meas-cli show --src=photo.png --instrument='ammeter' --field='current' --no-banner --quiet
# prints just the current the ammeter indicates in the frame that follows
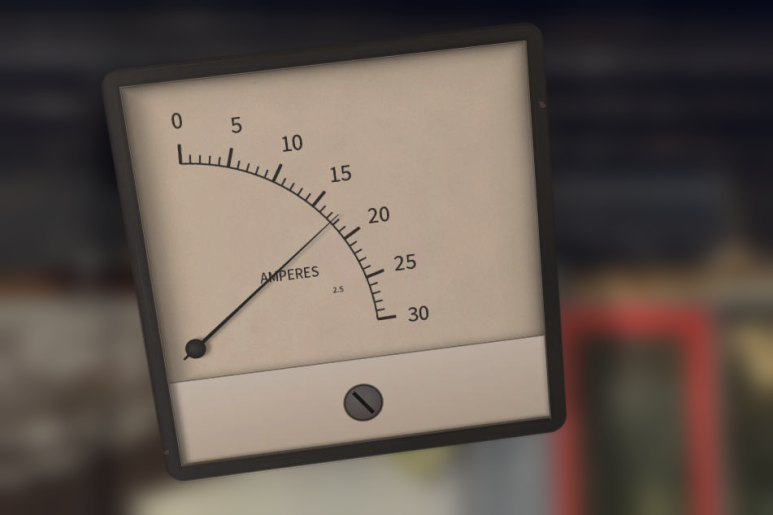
17.5 A
